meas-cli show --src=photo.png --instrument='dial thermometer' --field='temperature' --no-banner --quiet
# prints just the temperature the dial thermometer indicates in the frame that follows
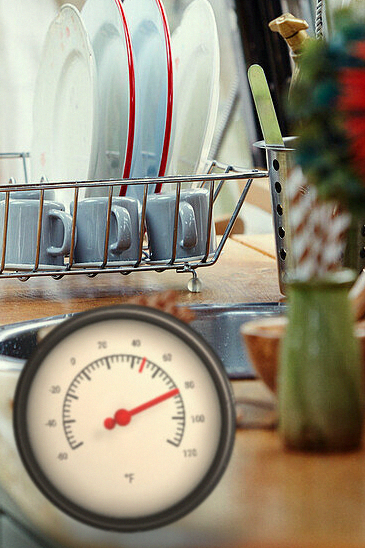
80 °F
